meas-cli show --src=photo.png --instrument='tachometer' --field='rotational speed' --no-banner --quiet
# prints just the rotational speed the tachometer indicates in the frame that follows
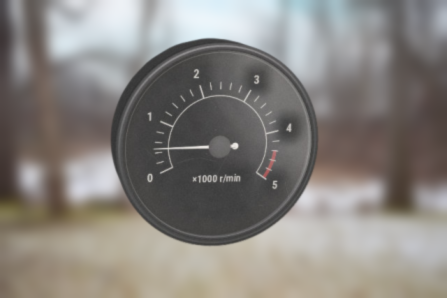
500 rpm
